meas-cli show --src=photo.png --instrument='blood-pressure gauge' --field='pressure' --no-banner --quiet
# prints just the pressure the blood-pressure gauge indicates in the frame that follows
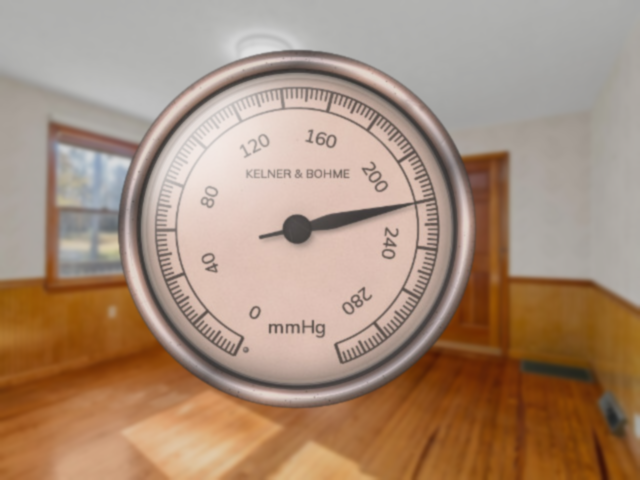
220 mmHg
